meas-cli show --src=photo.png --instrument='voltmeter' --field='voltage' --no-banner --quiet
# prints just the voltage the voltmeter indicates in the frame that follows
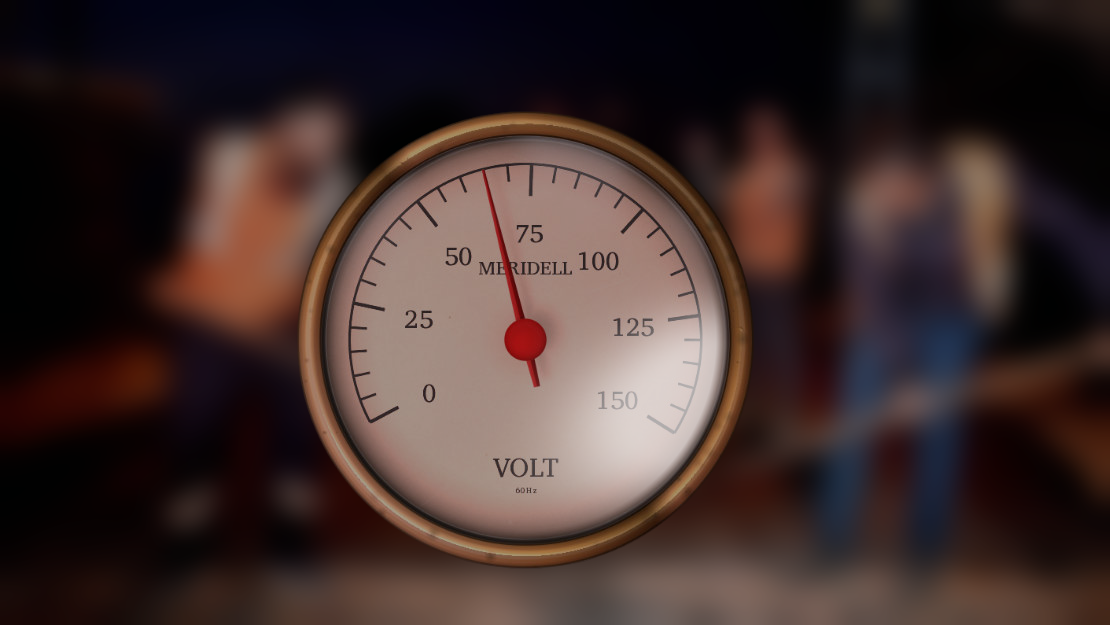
65 V
